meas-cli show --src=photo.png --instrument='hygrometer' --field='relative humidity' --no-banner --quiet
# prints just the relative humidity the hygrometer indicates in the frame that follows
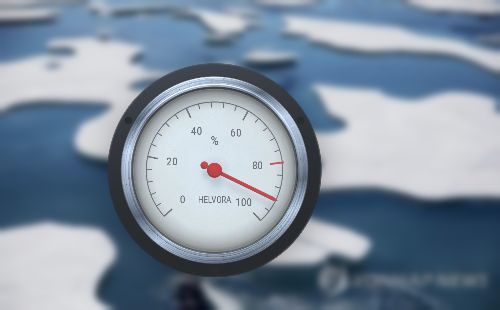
92 %
